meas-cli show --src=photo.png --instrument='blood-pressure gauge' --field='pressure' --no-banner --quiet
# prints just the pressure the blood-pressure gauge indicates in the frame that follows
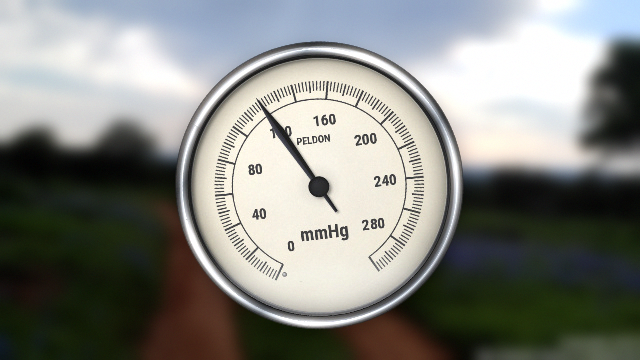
120 mmHg
